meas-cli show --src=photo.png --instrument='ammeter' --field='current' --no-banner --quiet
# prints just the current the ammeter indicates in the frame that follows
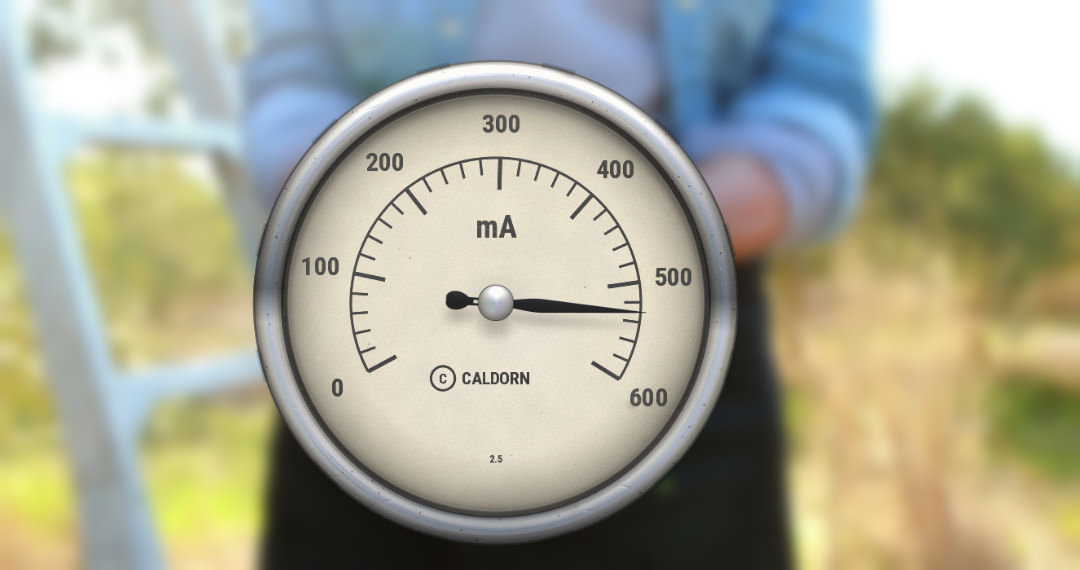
530 mA
